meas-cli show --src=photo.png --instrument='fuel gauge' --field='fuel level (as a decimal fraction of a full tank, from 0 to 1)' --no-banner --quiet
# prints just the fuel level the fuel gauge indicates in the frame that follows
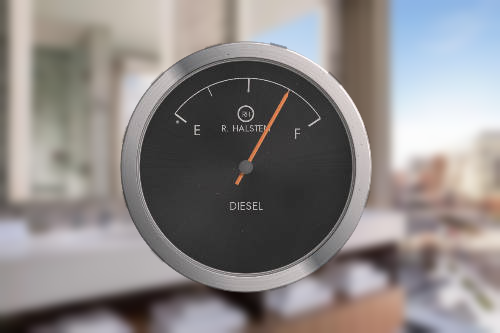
0.75
